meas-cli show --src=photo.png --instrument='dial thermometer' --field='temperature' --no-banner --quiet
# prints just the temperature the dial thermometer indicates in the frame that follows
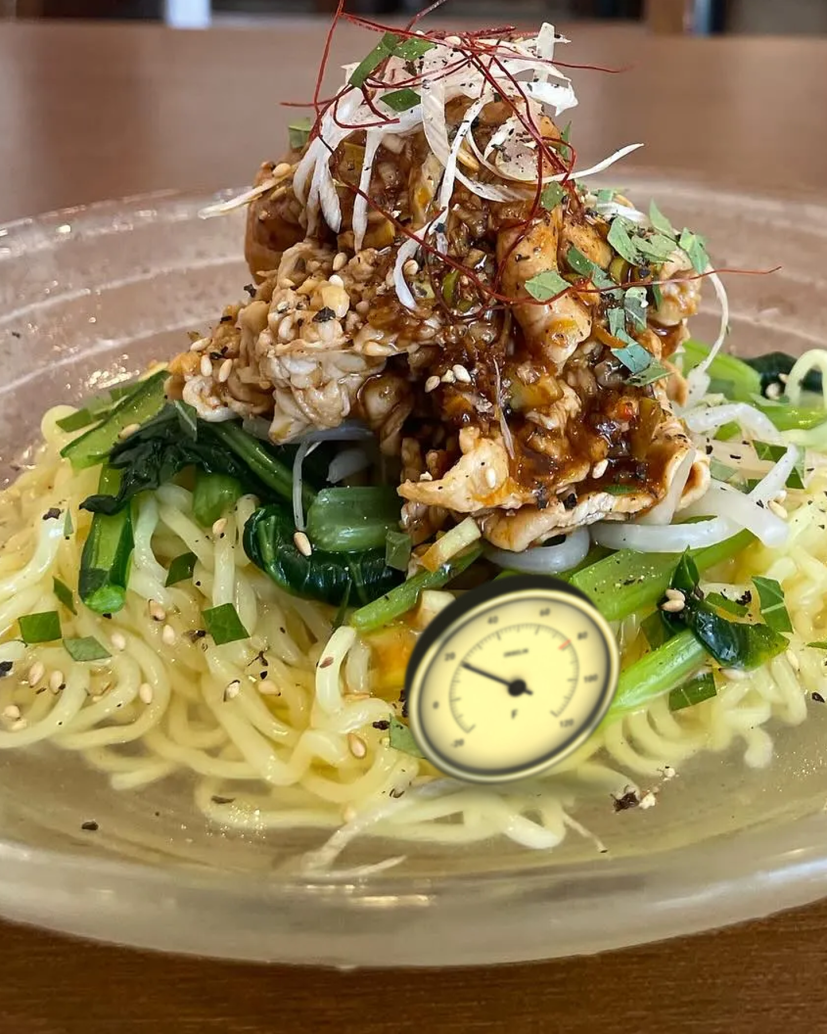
20 °F
